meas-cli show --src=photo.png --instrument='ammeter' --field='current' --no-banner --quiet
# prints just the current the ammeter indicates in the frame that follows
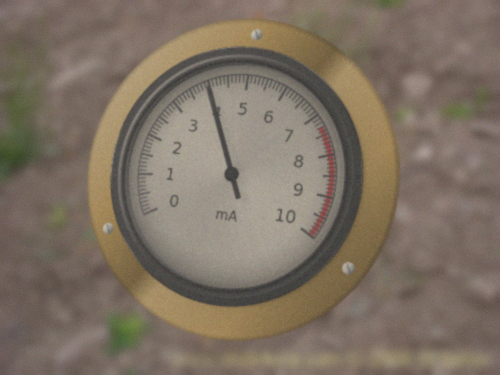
4 mA
